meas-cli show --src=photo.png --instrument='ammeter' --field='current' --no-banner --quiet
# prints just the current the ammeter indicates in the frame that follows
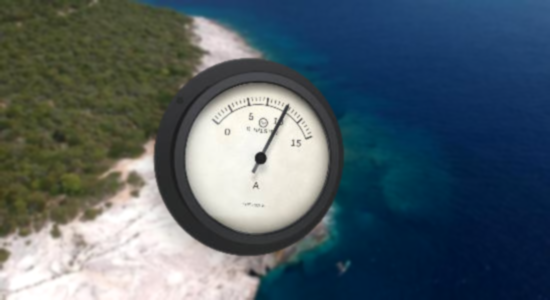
10 A
